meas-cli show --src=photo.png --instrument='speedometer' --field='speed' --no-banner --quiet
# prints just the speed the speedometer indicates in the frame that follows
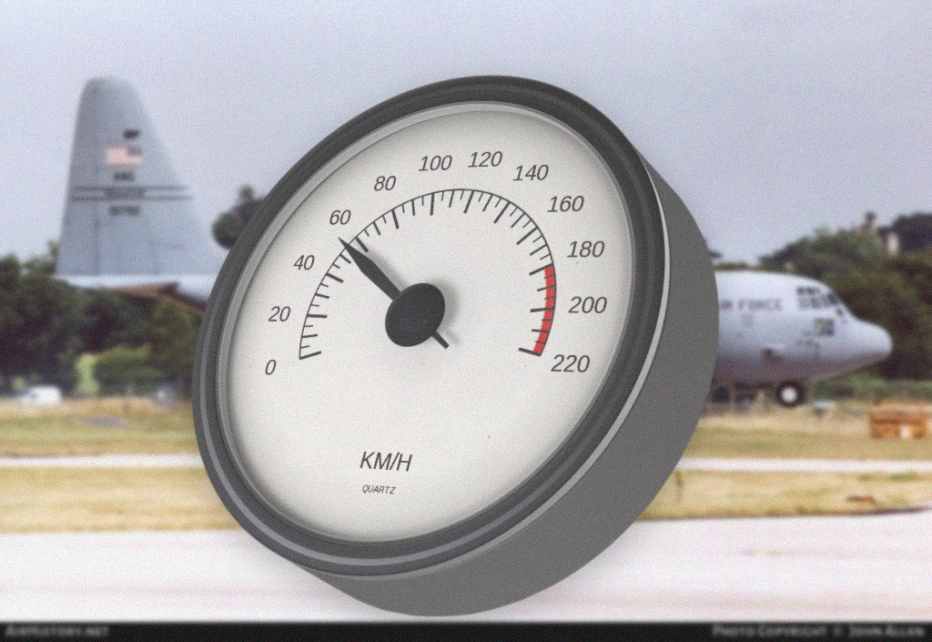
55 km/h
